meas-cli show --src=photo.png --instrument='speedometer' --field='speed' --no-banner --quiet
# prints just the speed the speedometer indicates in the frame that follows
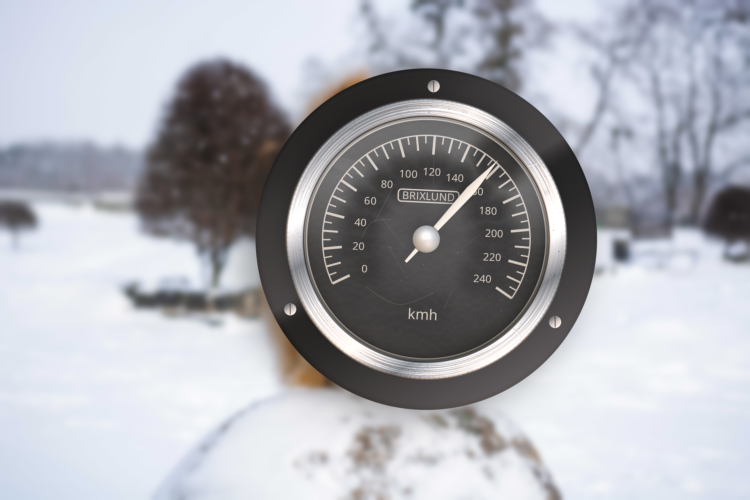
157.5 km/h
